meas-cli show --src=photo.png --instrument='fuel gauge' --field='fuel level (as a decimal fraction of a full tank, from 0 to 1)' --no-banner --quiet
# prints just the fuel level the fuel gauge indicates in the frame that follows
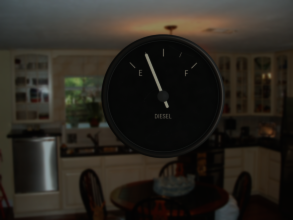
0.25
